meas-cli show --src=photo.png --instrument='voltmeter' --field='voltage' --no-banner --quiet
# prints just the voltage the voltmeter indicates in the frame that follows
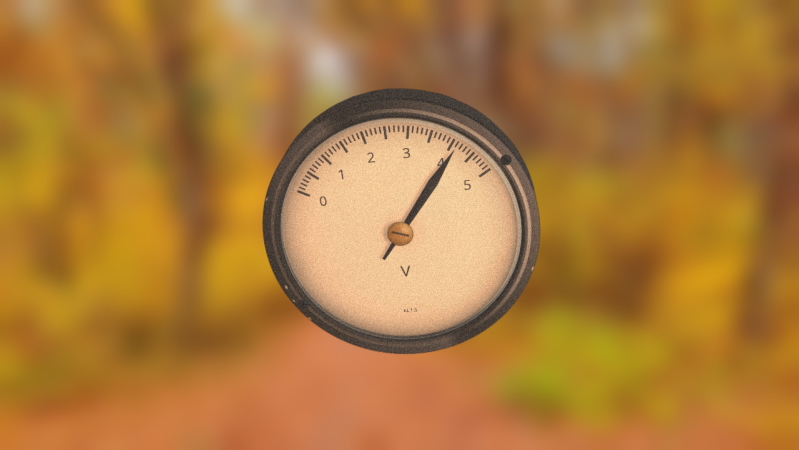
4.1 V
